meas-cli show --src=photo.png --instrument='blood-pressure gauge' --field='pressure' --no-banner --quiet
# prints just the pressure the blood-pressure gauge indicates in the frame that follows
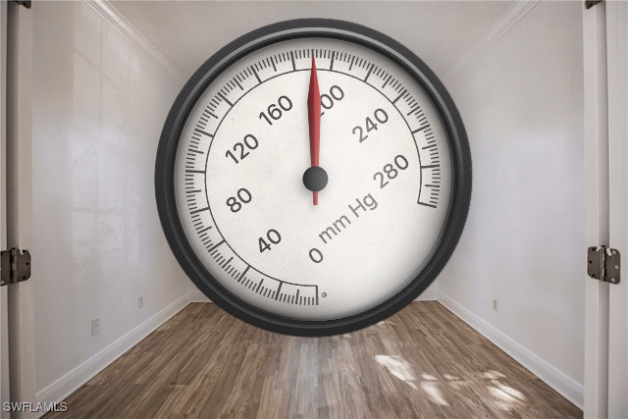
190 mmHg
